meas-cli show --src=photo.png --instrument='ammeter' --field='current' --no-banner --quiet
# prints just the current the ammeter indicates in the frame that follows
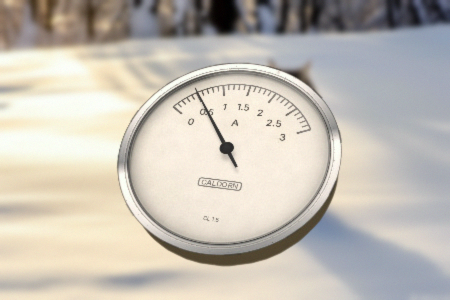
0.5 A
